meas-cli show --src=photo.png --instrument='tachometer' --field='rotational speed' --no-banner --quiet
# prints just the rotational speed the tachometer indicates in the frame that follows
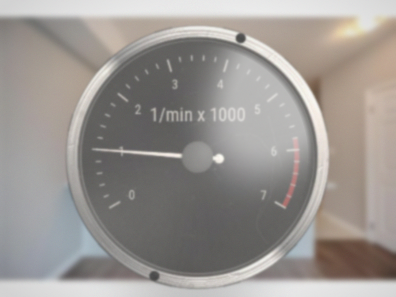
1000 rpm
